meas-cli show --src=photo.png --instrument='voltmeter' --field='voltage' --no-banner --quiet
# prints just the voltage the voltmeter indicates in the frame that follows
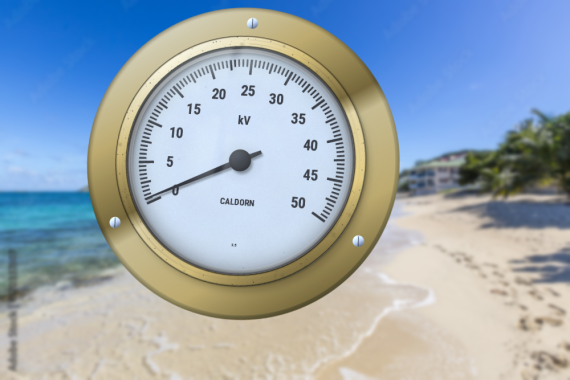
0.5 kV
